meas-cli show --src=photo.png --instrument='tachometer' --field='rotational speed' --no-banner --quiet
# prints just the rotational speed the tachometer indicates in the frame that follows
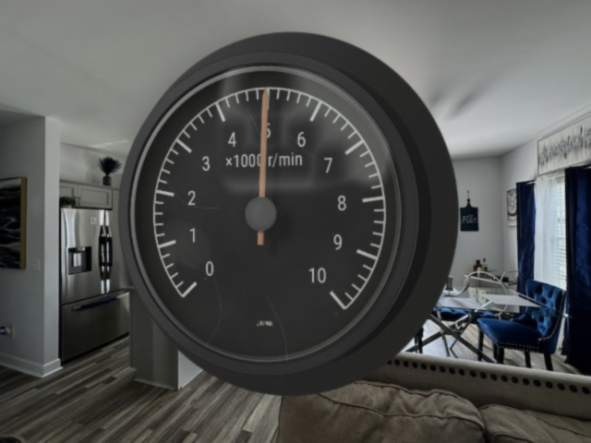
5000 rpm
